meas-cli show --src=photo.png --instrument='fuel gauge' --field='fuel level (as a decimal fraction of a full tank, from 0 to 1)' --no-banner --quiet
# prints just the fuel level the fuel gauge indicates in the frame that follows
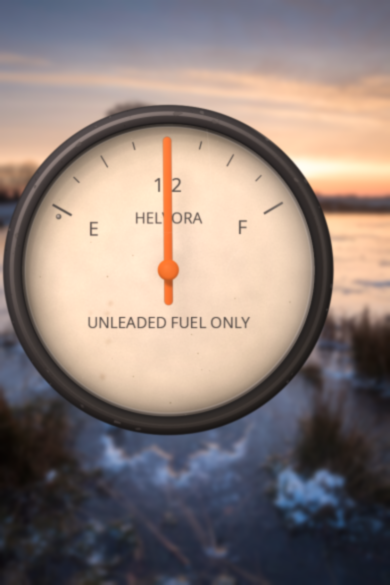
0.5
